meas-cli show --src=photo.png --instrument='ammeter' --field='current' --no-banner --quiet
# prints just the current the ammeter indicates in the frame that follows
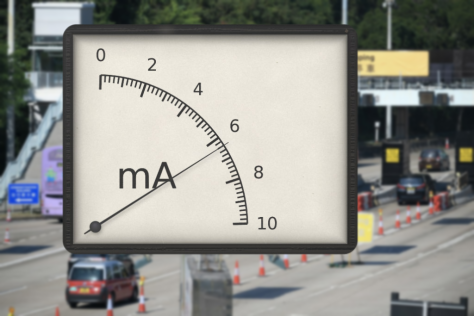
6.4 mA
